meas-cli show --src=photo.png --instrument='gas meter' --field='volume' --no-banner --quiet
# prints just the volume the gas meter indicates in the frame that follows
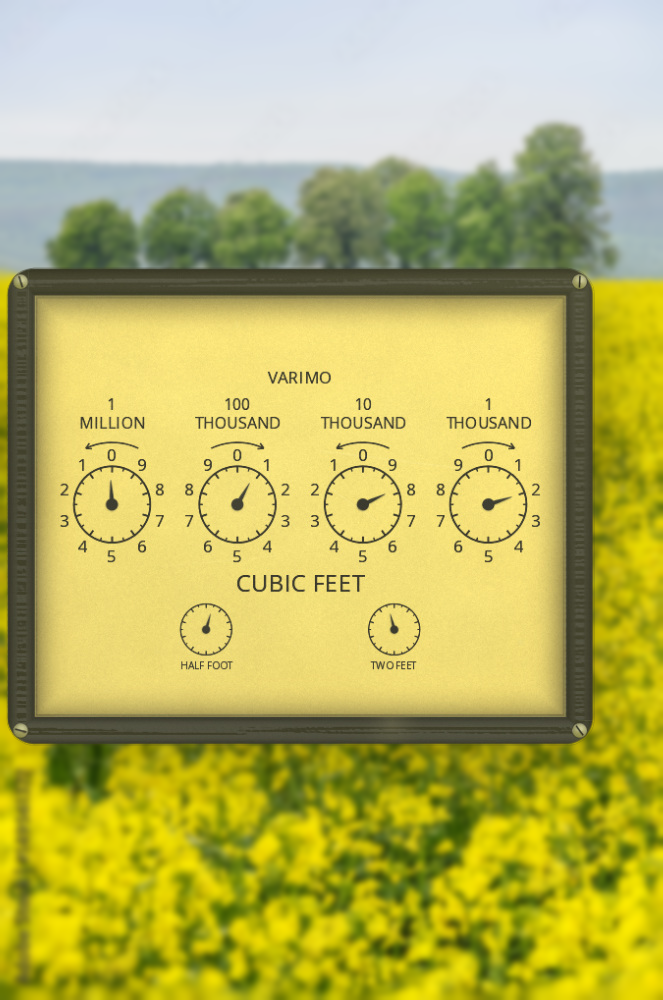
8200 ft³
